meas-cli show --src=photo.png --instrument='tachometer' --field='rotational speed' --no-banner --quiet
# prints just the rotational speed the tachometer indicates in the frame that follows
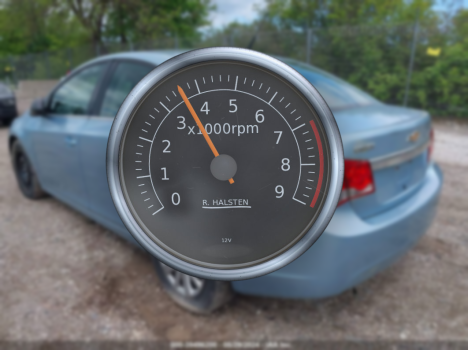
3600 rpm
